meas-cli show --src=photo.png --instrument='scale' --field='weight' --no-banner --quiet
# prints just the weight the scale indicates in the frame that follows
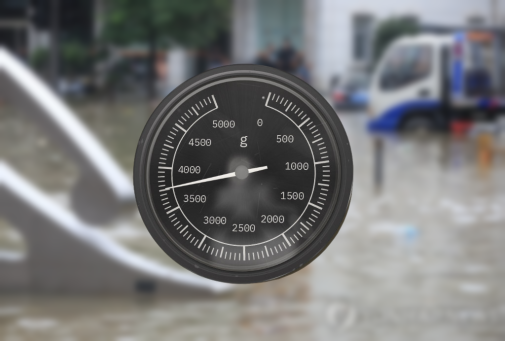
3750 g
